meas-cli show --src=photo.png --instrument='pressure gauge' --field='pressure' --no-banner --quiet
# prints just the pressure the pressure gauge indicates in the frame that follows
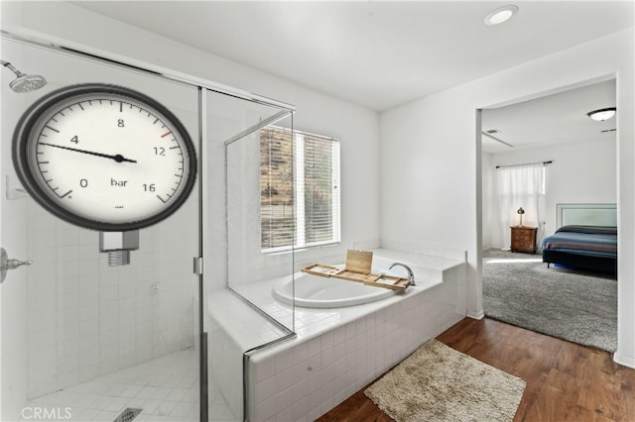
3 bar
